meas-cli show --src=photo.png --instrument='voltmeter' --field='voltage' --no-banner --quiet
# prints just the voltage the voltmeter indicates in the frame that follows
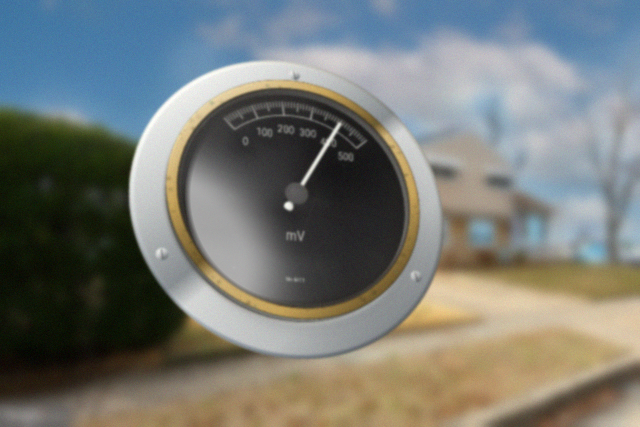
400 mV
